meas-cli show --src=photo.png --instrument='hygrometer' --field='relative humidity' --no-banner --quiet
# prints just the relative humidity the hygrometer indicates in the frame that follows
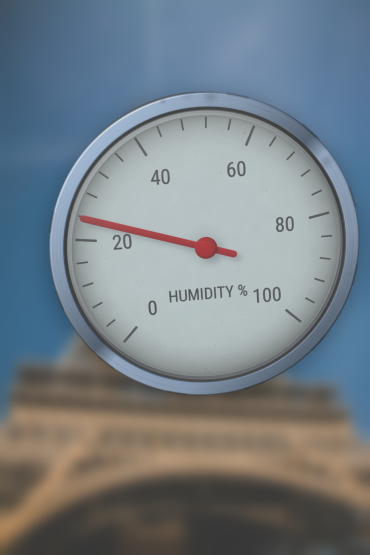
24 %
